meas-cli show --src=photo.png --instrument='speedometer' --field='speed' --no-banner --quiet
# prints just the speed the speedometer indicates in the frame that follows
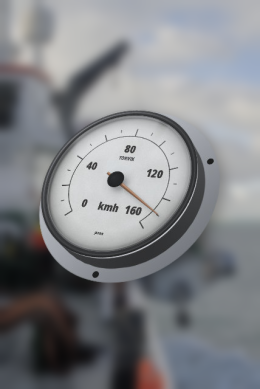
150 km/h
